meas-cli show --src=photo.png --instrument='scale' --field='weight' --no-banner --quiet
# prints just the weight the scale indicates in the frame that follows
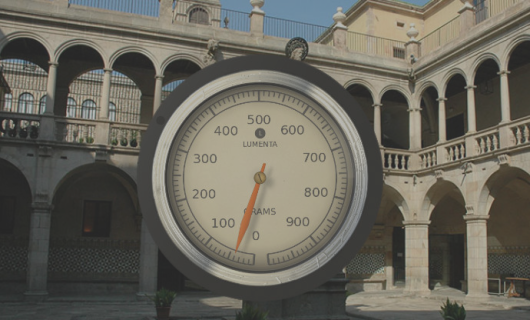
40 g
